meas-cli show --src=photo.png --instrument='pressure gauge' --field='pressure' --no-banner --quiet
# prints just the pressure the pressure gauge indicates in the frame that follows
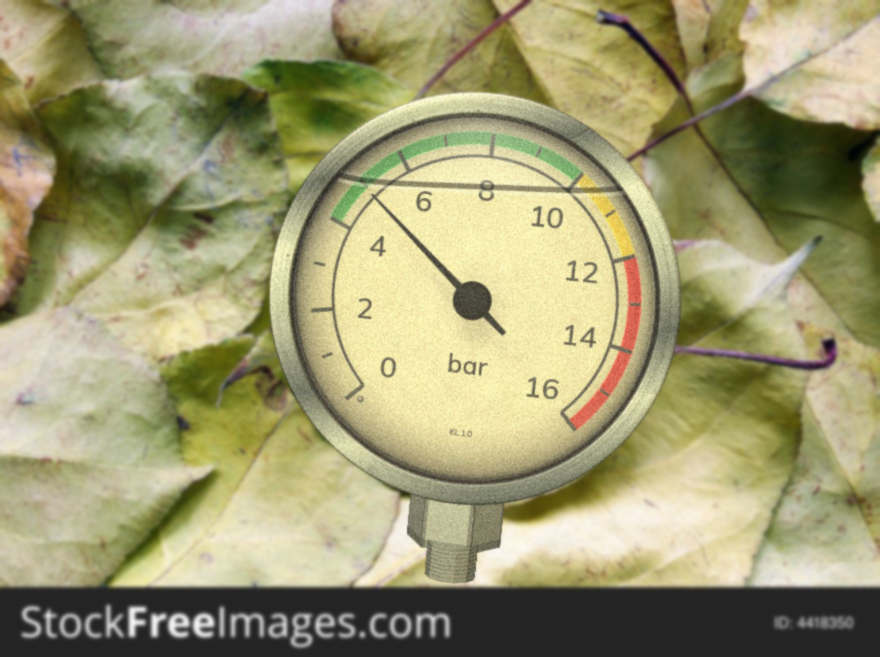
5 bar
